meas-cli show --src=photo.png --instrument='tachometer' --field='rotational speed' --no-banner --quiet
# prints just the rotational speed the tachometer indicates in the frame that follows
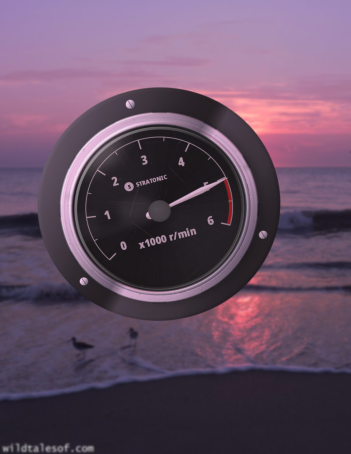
5000 rpm
